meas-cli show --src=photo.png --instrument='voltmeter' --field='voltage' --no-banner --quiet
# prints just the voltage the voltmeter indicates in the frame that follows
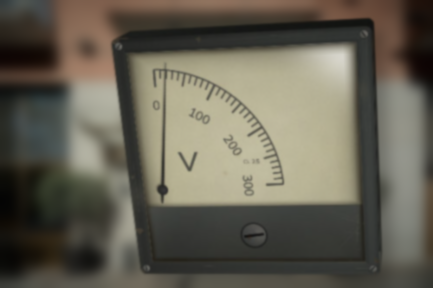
20 V
